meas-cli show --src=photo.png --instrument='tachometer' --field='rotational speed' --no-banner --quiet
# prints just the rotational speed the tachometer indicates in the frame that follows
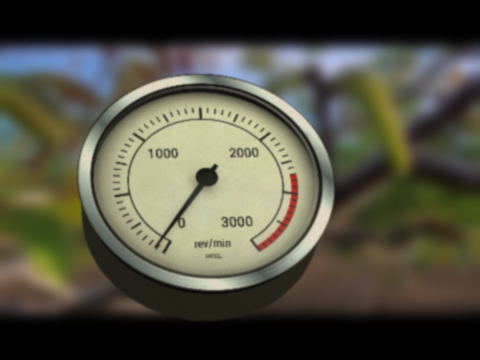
50 rpm
